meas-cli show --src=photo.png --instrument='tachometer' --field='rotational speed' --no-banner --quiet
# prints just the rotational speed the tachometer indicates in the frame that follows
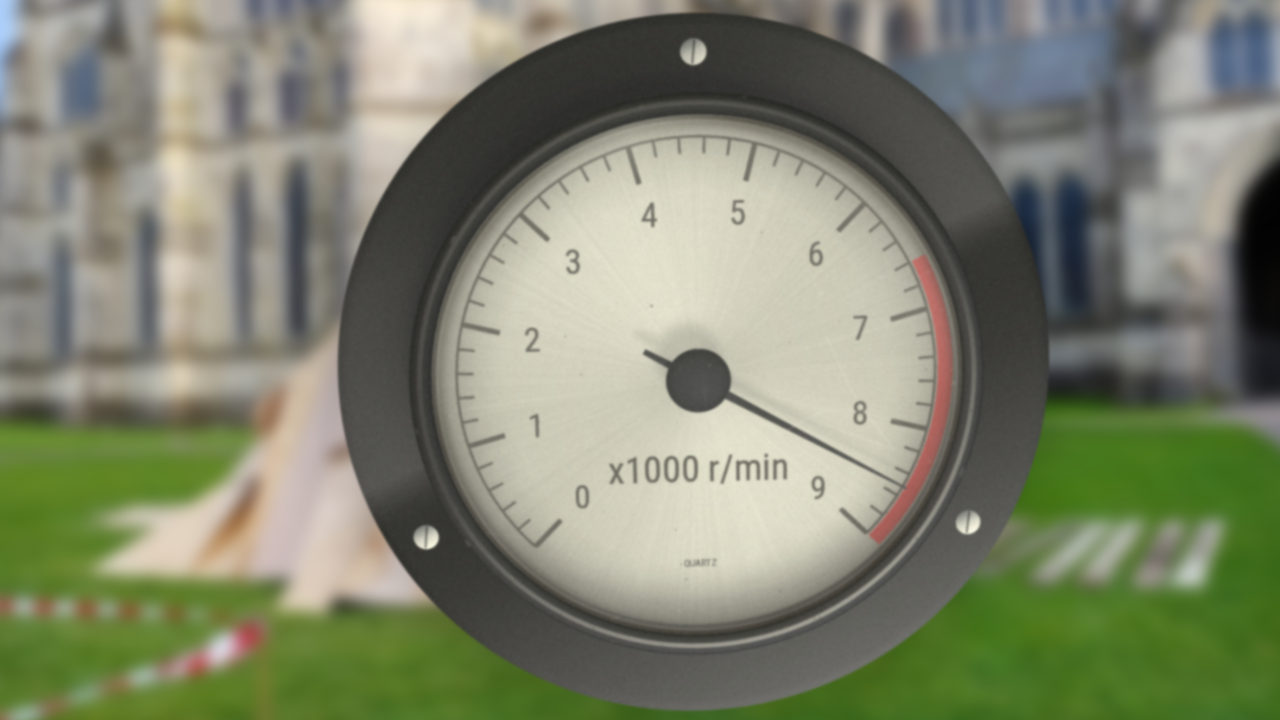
8500 rpm
